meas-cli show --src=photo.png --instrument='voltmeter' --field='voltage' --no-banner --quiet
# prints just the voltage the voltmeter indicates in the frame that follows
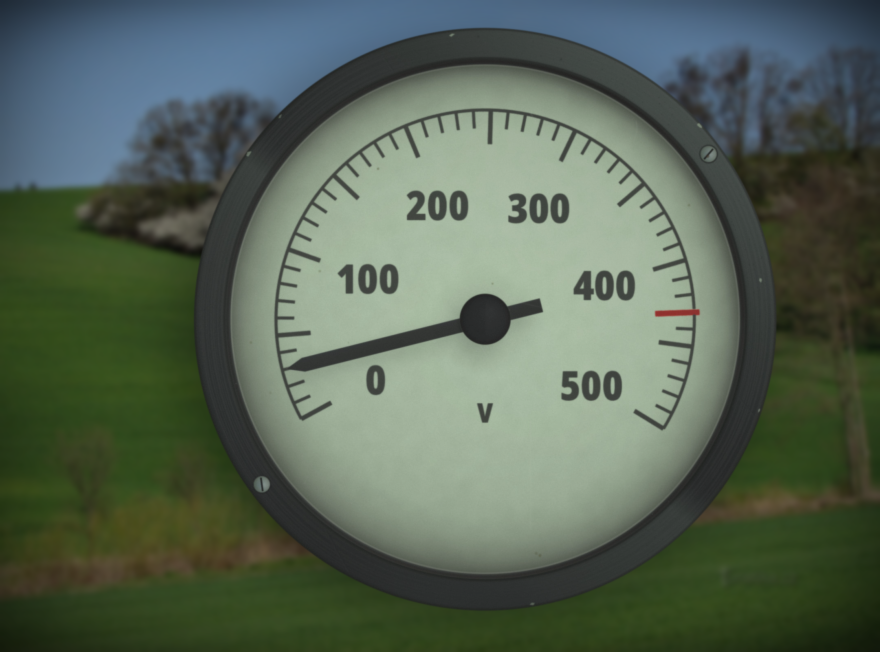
30 V
